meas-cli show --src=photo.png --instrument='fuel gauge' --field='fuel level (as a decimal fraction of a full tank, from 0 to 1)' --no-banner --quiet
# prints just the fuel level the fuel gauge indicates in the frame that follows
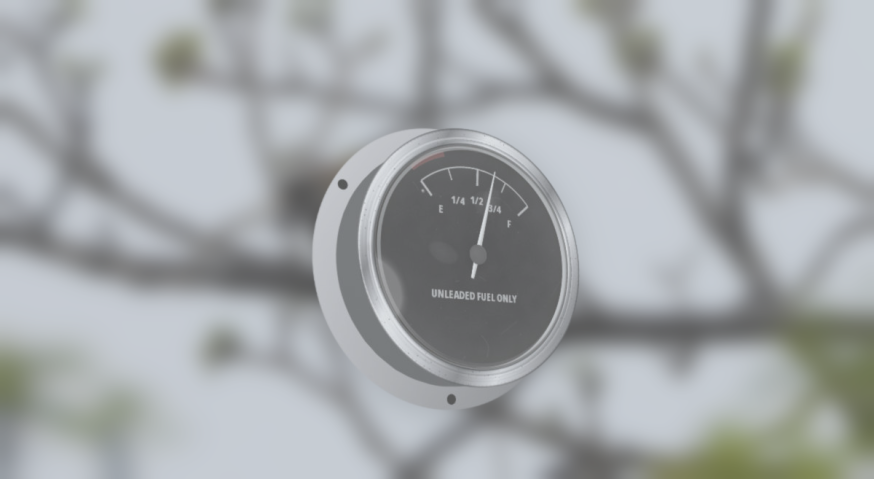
0.625
